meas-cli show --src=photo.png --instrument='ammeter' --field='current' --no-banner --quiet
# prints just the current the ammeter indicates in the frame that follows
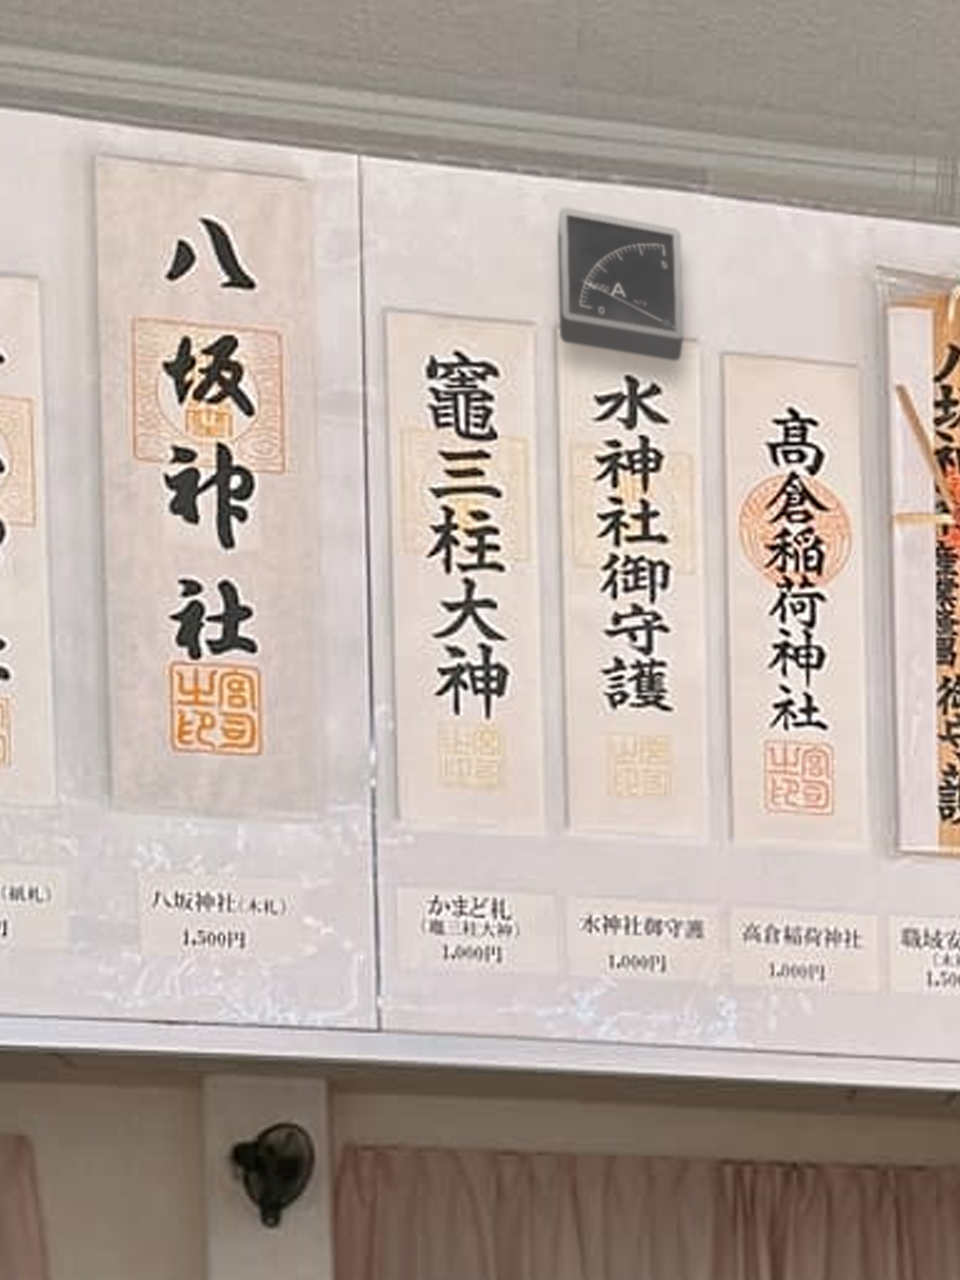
1 A
